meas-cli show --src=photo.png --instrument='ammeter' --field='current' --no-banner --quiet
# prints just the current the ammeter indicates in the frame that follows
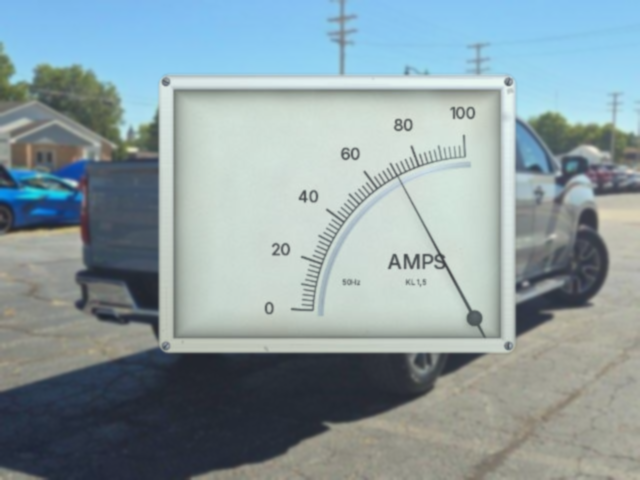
70 A
